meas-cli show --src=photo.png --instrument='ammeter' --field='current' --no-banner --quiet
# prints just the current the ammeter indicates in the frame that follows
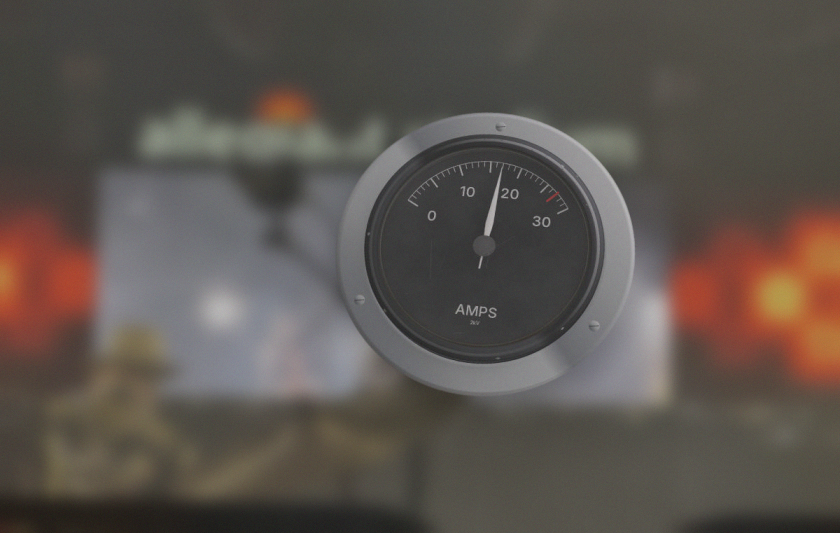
17 A
